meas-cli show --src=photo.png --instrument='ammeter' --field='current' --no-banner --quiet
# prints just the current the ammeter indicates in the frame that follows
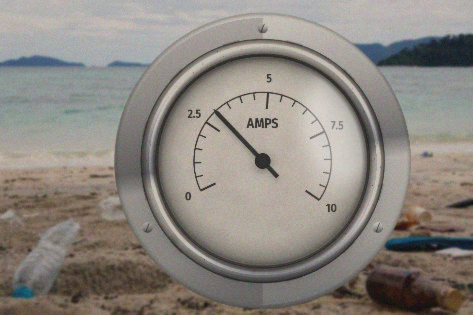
3 A
